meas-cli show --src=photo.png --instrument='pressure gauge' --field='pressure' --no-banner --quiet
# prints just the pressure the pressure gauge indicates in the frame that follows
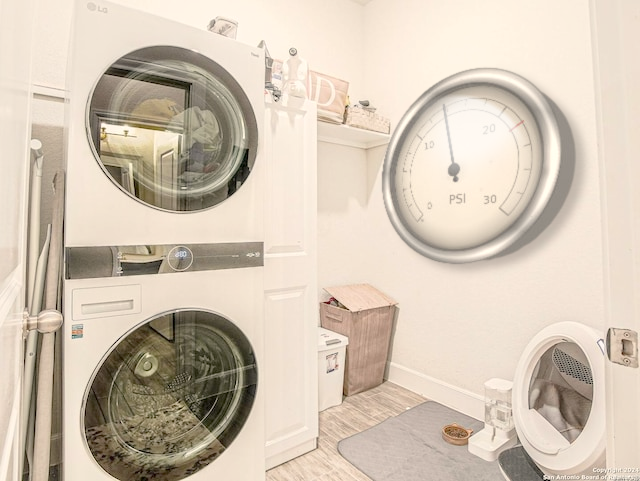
14 psi
